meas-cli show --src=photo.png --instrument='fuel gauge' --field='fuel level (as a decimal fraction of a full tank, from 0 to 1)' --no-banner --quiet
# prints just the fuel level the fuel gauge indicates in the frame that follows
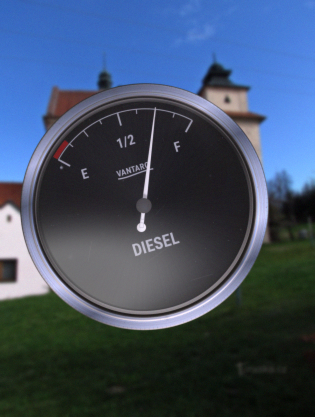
0.75
